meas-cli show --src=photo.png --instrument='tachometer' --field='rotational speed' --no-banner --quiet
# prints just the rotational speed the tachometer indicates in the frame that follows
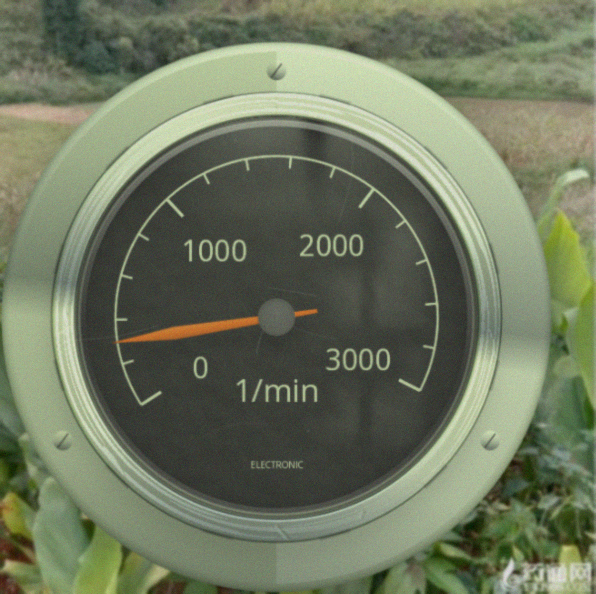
300 rpm
